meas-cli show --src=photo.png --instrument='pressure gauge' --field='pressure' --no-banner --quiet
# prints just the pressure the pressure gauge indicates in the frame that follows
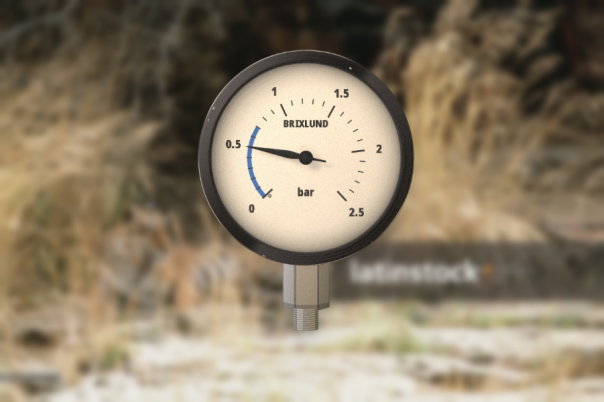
0.5 bar
